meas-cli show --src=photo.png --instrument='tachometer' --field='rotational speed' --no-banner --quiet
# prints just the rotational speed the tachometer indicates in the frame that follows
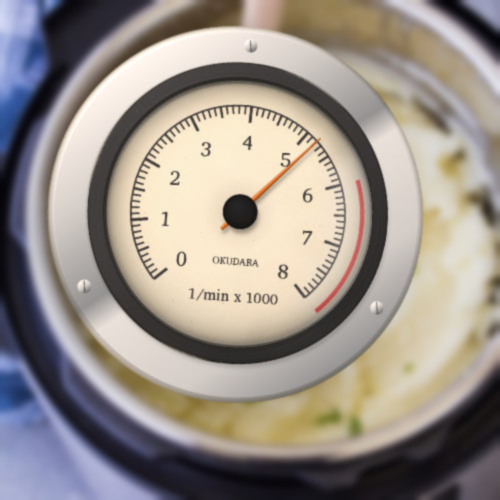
5200 rpm
